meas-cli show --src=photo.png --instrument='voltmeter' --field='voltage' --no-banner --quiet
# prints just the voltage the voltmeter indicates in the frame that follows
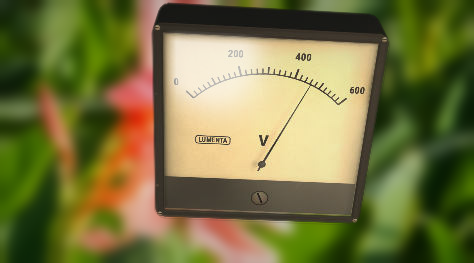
460 V
